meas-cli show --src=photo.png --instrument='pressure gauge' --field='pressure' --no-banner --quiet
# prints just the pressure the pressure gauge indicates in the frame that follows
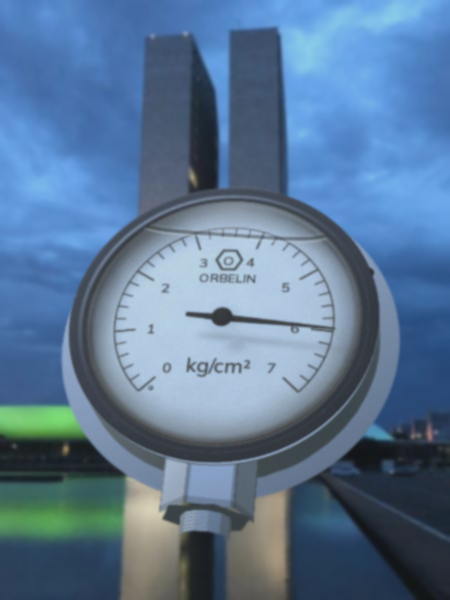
6 kg/cm²
